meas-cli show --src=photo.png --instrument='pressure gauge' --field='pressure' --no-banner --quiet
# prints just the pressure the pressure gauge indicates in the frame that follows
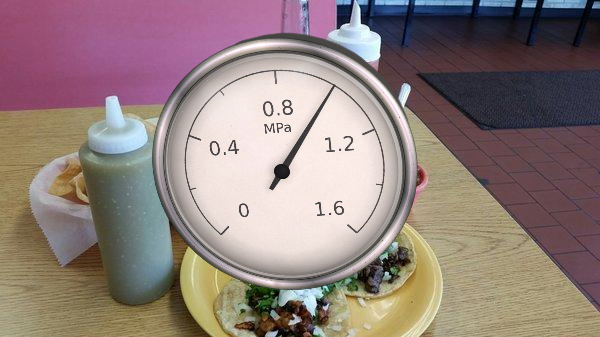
1 MPa
